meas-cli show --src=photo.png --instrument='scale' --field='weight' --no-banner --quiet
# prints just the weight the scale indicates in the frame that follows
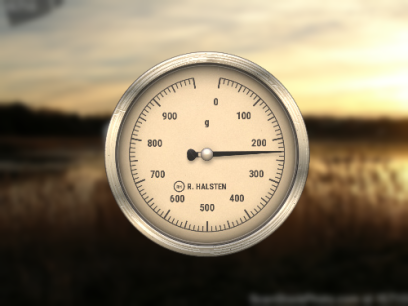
230 g
